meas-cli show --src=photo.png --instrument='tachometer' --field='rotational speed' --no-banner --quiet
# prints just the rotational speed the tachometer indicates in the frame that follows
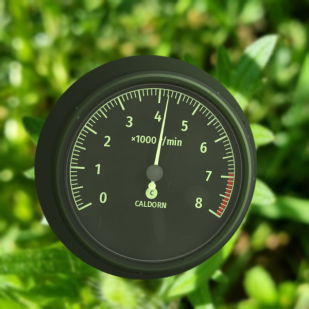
4200 rpm
